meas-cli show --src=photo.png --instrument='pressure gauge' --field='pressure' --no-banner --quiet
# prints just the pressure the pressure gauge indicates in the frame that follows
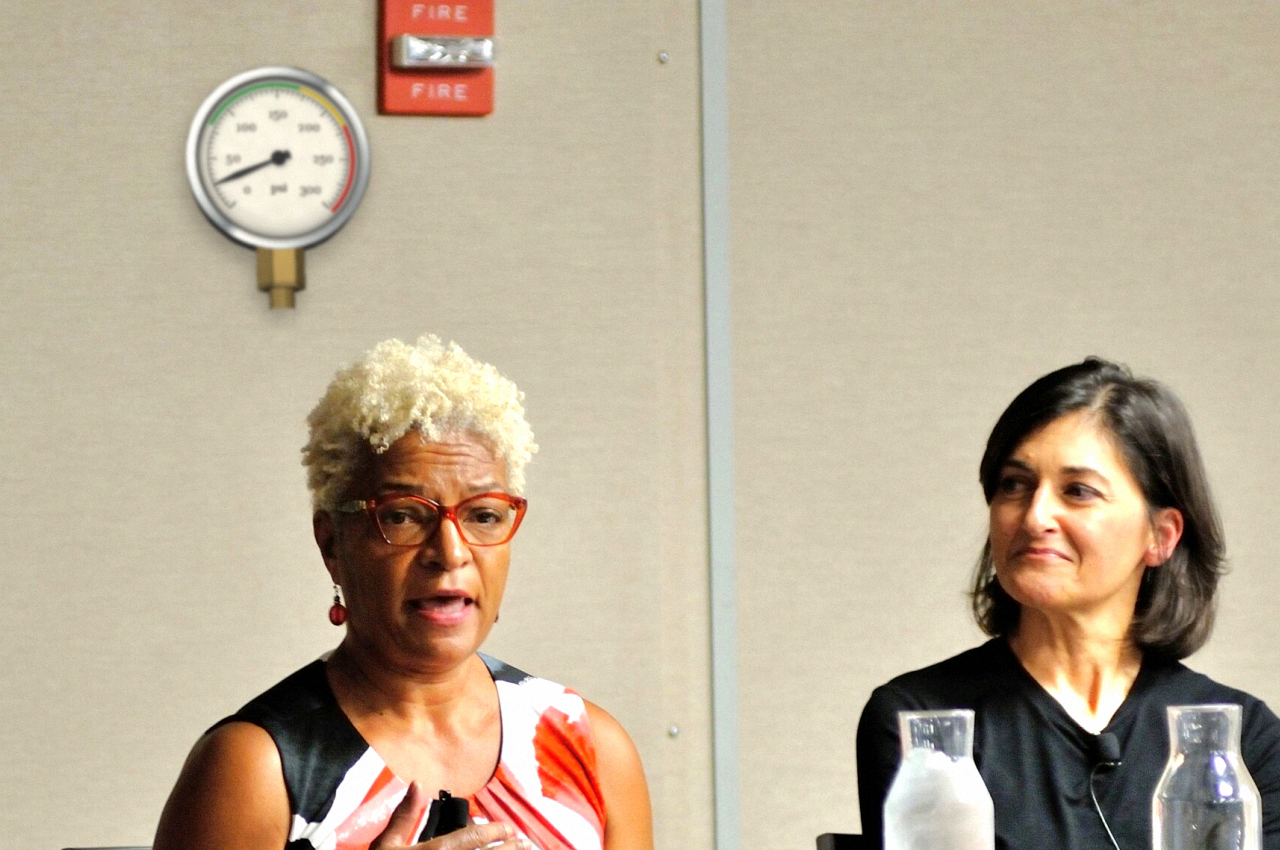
25 psi
